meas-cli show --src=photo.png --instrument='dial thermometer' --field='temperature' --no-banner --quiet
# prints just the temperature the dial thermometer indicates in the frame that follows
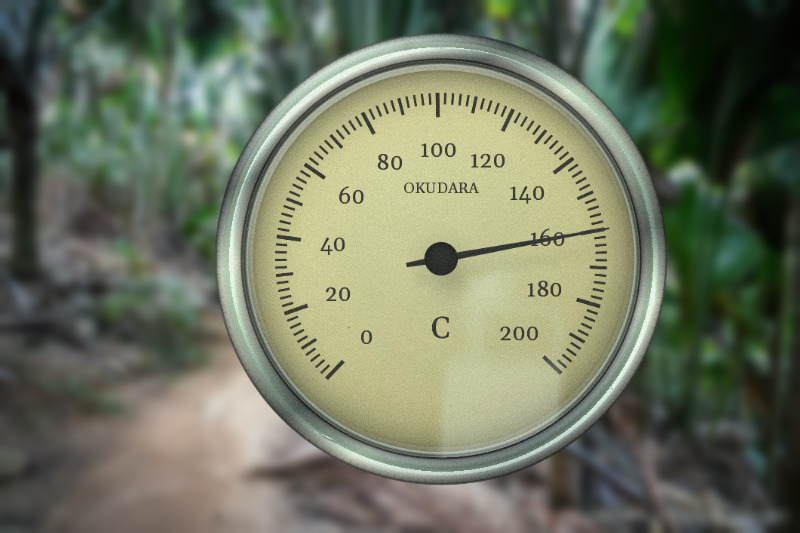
160 °C
